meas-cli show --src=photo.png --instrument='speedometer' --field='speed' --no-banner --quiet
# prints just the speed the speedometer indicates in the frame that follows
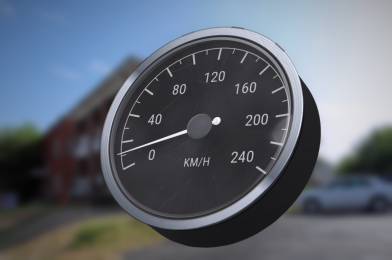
10 km/h
